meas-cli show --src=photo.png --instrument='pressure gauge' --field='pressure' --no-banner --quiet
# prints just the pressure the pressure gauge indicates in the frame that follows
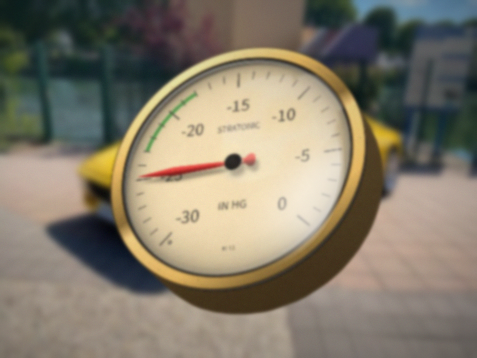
-25 inHg
